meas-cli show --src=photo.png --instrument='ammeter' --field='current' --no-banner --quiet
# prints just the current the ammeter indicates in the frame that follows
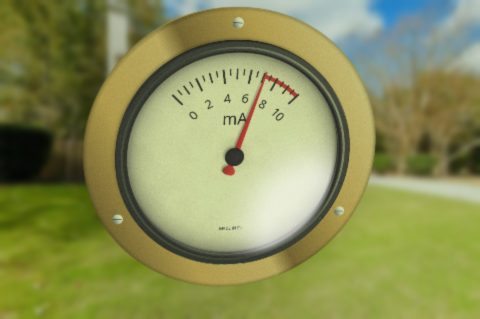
7 mA
